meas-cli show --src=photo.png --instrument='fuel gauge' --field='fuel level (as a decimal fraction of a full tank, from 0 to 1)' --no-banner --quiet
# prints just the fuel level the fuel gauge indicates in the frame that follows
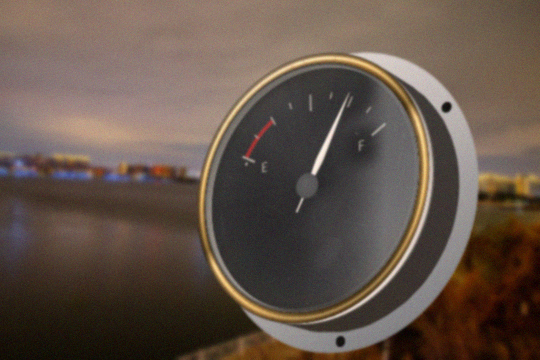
0.75
